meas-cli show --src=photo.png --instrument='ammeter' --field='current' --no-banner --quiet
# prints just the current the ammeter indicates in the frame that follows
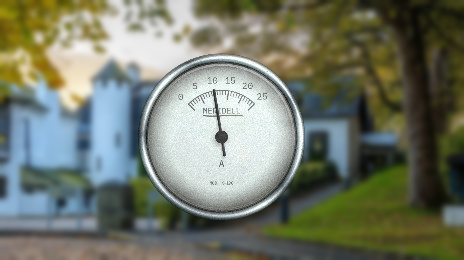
10 A
